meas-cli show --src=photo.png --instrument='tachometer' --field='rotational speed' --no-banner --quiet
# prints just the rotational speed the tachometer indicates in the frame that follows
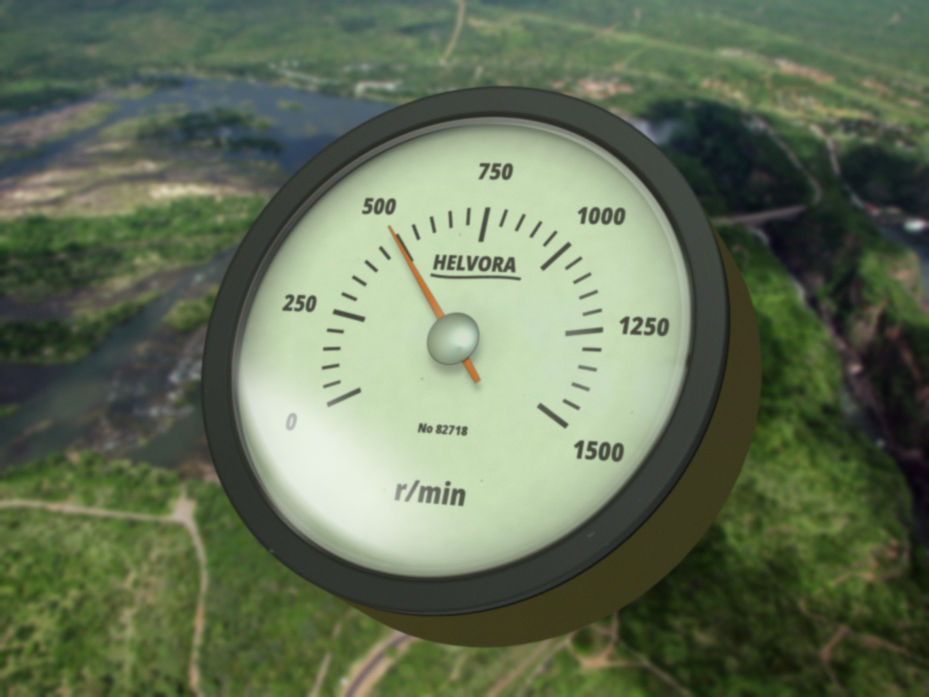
500 rpm
